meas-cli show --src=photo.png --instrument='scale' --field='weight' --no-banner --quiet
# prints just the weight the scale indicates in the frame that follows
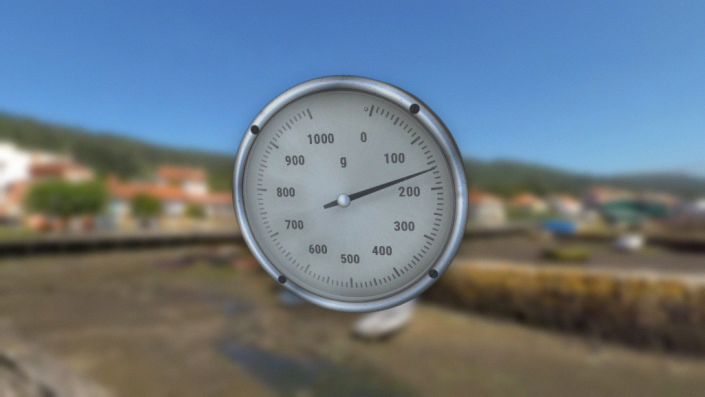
160 g
